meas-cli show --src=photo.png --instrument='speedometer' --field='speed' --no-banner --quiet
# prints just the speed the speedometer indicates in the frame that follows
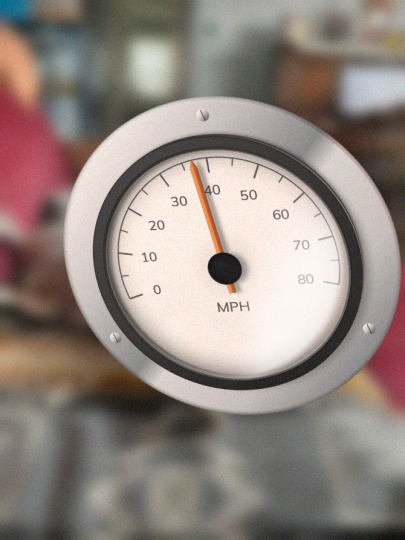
37.5 mph
